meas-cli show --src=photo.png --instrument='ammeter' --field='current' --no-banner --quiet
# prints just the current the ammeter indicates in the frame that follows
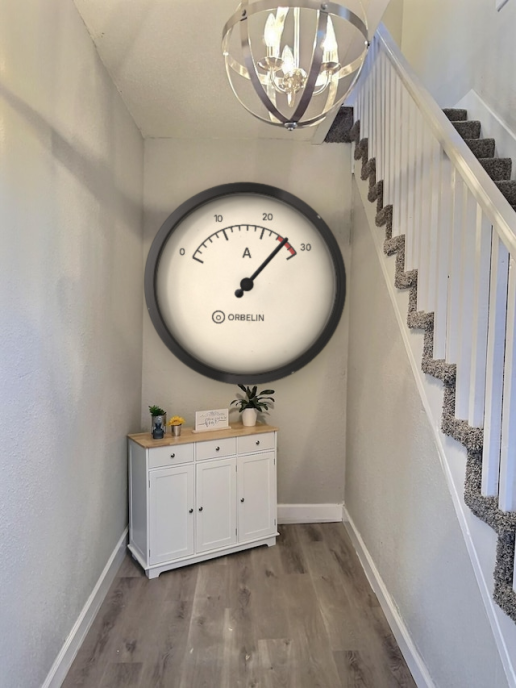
26 A
